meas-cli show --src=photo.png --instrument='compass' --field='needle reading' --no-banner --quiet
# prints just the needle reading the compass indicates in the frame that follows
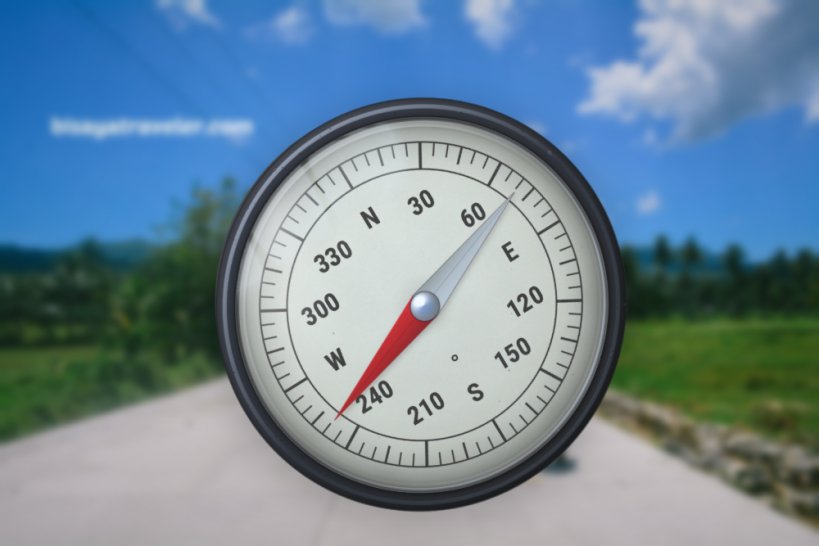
250 °
